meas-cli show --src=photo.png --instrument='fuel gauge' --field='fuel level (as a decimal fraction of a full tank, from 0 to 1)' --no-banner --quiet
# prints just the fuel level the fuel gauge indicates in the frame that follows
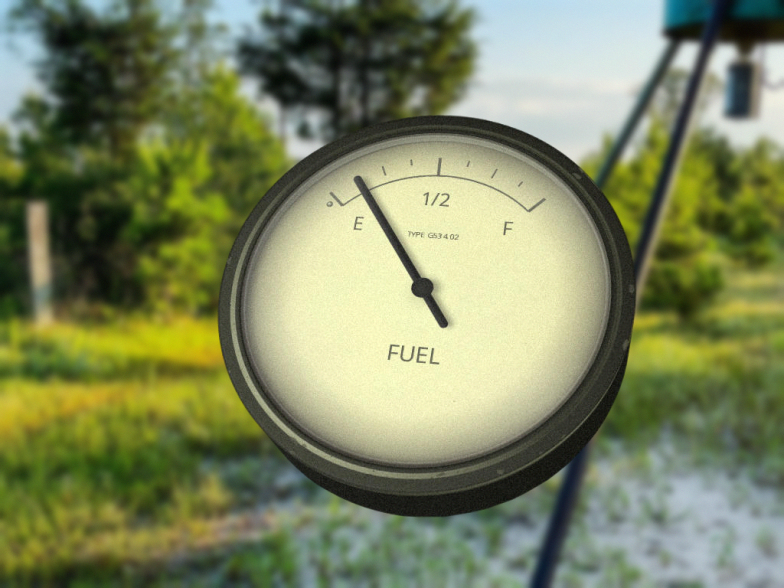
0.125
